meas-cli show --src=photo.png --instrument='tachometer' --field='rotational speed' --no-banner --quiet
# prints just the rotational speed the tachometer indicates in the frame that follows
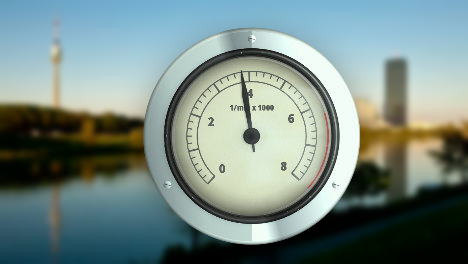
3800 rpm
